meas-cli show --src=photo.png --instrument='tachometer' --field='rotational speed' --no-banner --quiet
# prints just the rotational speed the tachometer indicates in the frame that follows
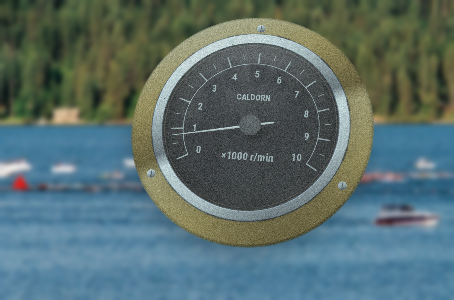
750 rpm
